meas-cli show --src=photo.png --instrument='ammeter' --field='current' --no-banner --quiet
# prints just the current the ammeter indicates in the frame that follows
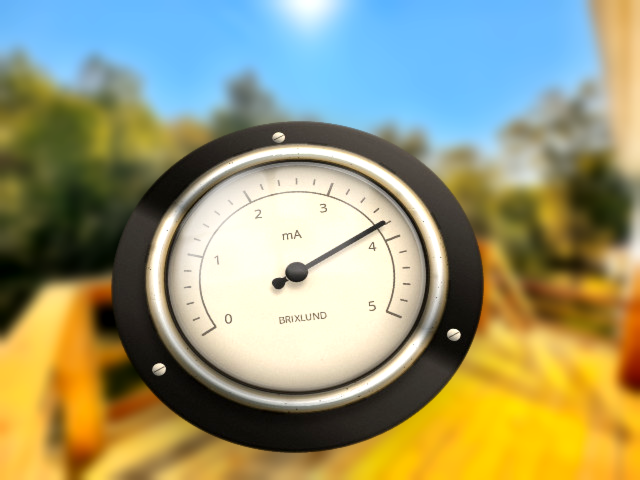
3.8 mA
